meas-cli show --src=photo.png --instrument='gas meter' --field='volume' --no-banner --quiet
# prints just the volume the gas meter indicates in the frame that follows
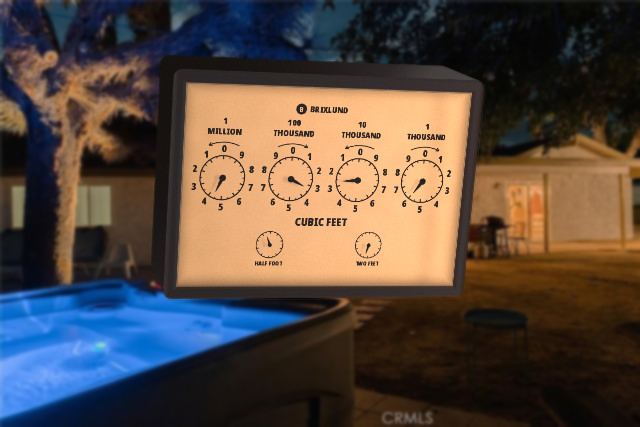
432600 ft³
